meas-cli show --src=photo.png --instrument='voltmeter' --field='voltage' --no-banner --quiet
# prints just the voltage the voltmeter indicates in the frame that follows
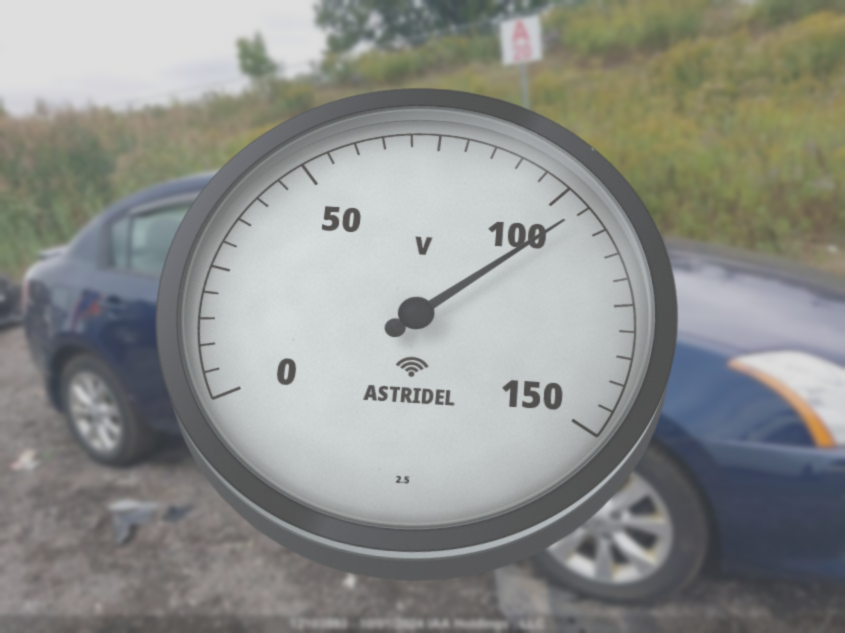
105 V
